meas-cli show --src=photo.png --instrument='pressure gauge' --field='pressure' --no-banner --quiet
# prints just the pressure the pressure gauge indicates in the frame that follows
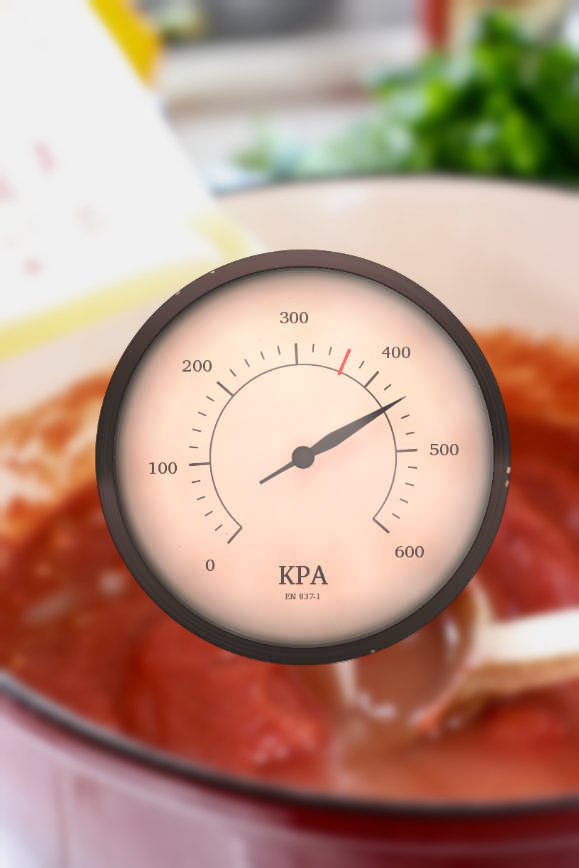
440 kPa
